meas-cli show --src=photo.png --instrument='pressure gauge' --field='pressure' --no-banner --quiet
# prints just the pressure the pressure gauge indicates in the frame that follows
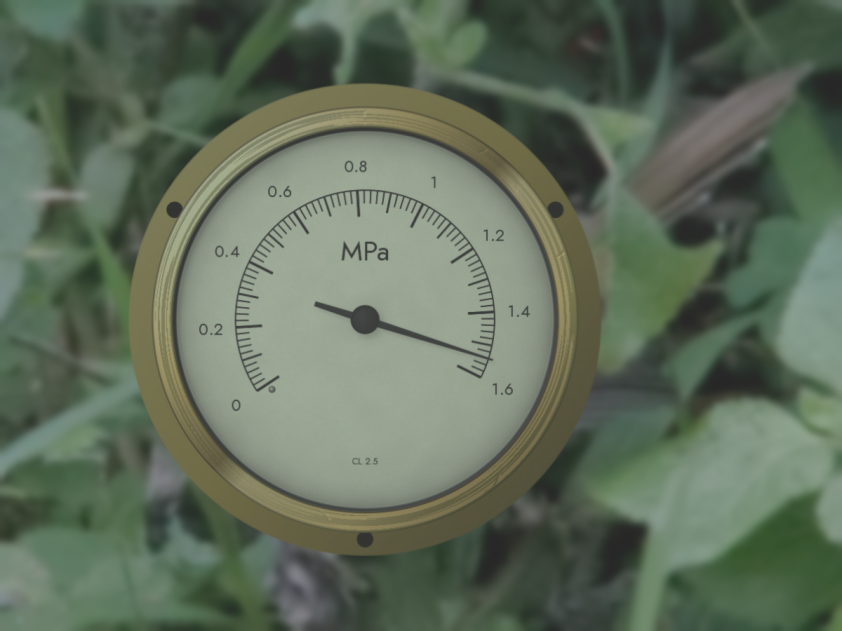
1.54 MPa
